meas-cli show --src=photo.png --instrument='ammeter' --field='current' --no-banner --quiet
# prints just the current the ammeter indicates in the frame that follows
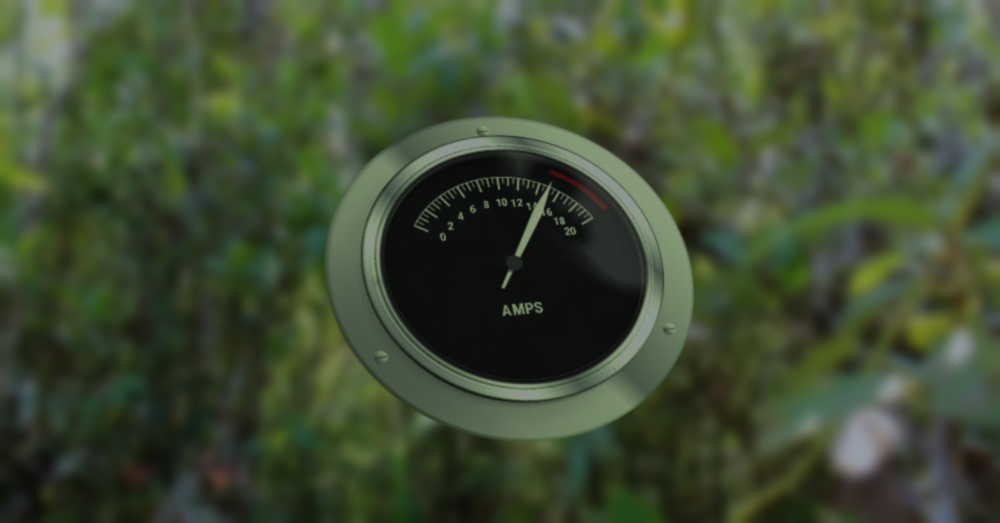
15 A
